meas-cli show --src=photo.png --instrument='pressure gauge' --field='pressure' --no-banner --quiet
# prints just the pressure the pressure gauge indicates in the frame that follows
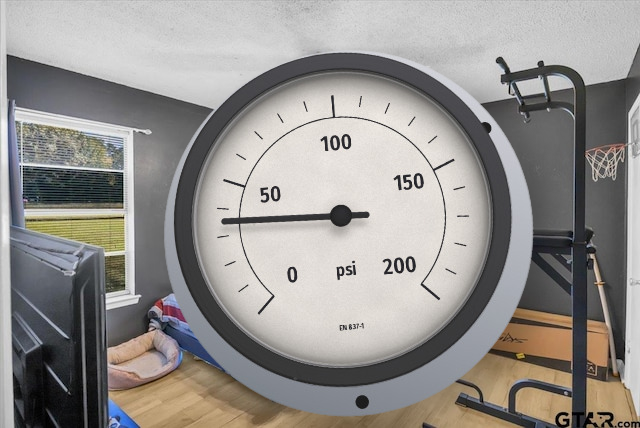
35 psi
